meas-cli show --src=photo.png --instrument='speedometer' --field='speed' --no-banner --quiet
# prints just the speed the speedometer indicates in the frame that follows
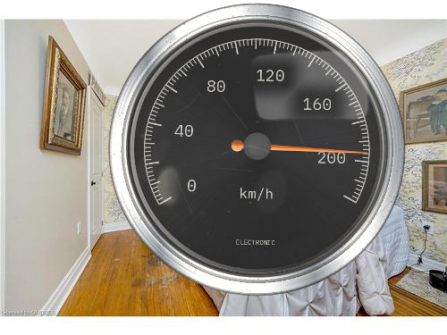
196 km/h
